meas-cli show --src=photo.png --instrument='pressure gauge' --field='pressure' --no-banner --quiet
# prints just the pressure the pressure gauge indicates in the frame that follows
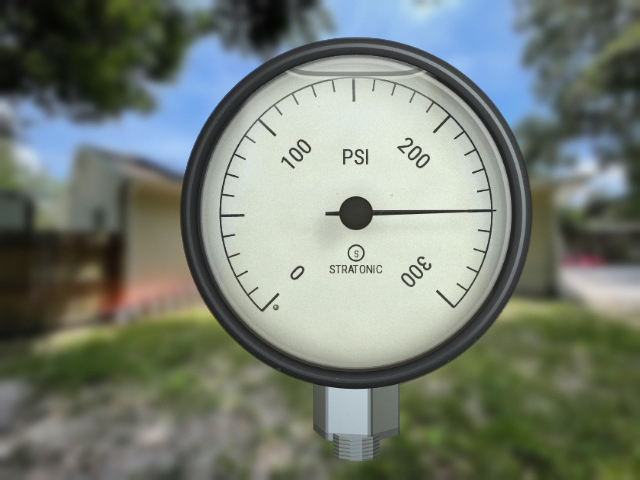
250 psi
